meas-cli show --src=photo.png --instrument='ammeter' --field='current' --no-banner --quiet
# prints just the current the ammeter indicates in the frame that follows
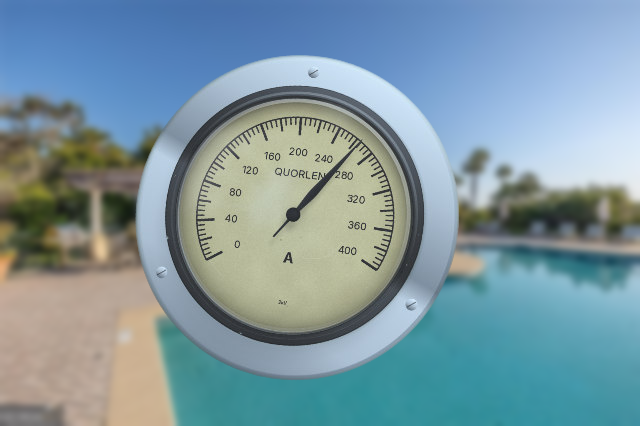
265 A
